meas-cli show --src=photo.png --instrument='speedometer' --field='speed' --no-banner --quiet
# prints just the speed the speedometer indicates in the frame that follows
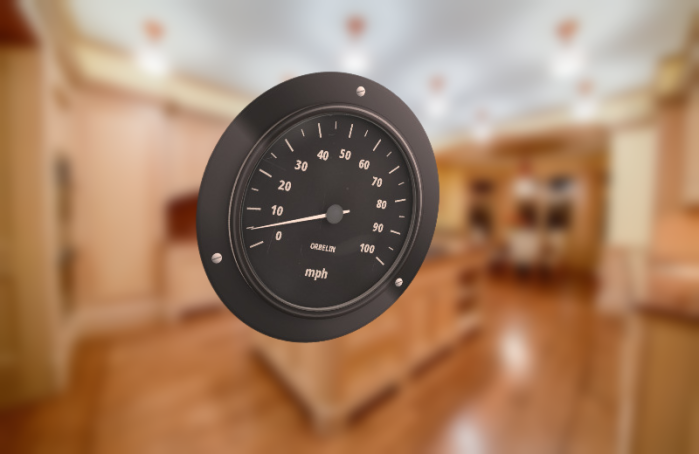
5 mph
